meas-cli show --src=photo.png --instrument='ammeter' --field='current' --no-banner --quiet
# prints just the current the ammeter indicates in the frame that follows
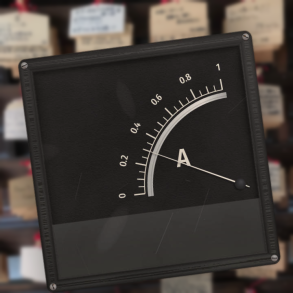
0.3 A
